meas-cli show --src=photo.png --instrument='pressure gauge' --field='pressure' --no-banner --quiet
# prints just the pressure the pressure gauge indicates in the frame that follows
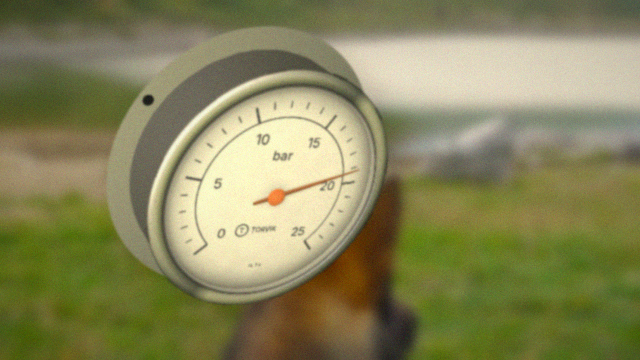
19 bar
